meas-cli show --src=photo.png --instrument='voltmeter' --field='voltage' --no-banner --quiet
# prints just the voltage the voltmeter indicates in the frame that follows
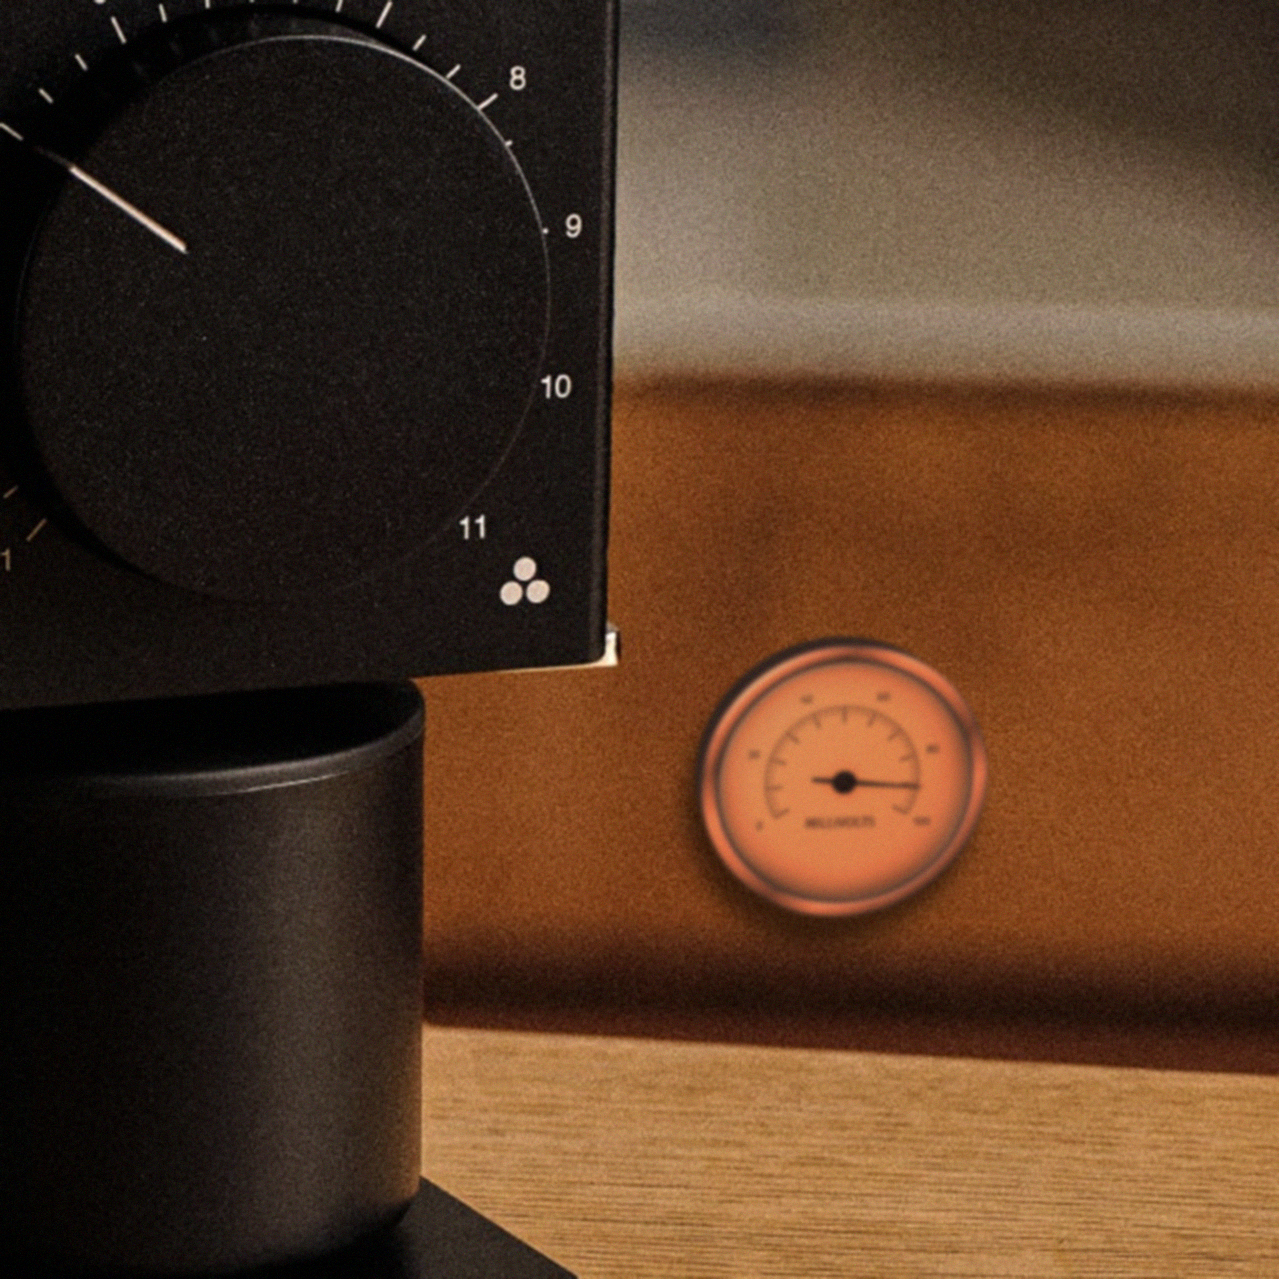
90 mV
